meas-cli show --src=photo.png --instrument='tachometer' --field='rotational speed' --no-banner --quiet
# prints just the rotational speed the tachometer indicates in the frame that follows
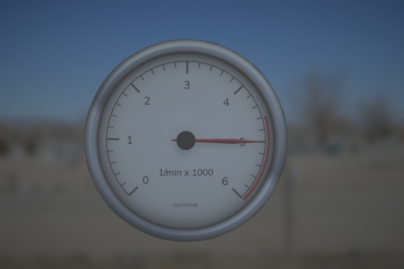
5000 rpm
